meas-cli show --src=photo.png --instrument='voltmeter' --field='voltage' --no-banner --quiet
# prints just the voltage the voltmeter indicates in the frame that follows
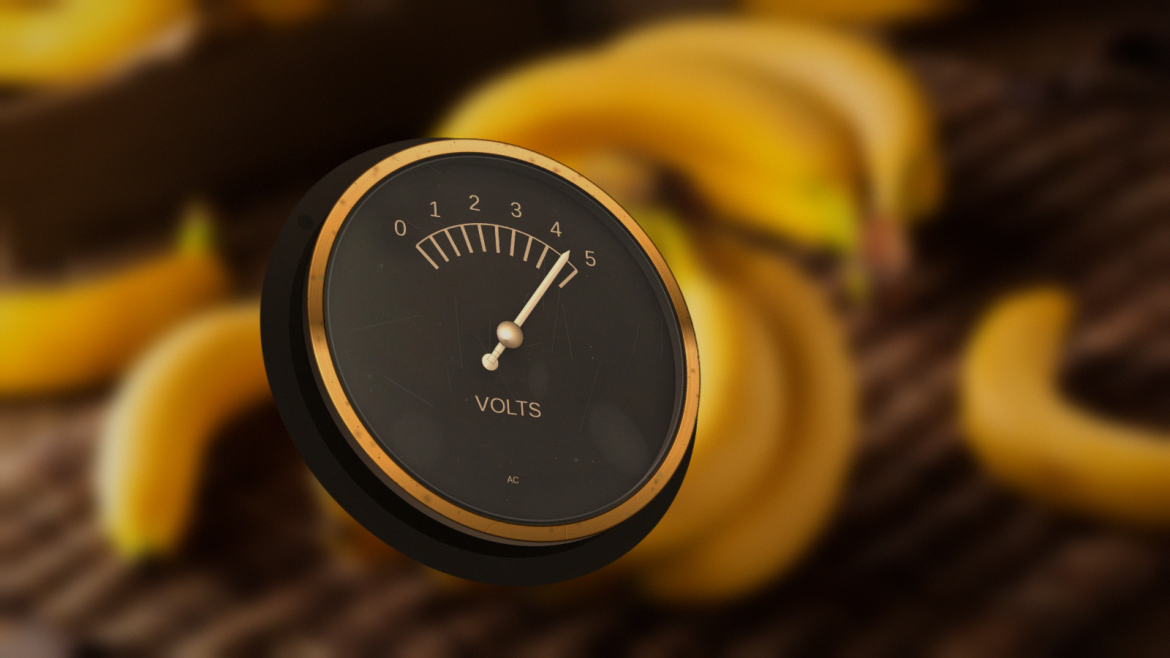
4.5 V
